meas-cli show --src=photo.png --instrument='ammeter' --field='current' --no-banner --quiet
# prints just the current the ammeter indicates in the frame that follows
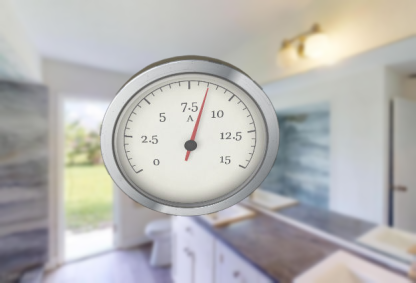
8.5 A
